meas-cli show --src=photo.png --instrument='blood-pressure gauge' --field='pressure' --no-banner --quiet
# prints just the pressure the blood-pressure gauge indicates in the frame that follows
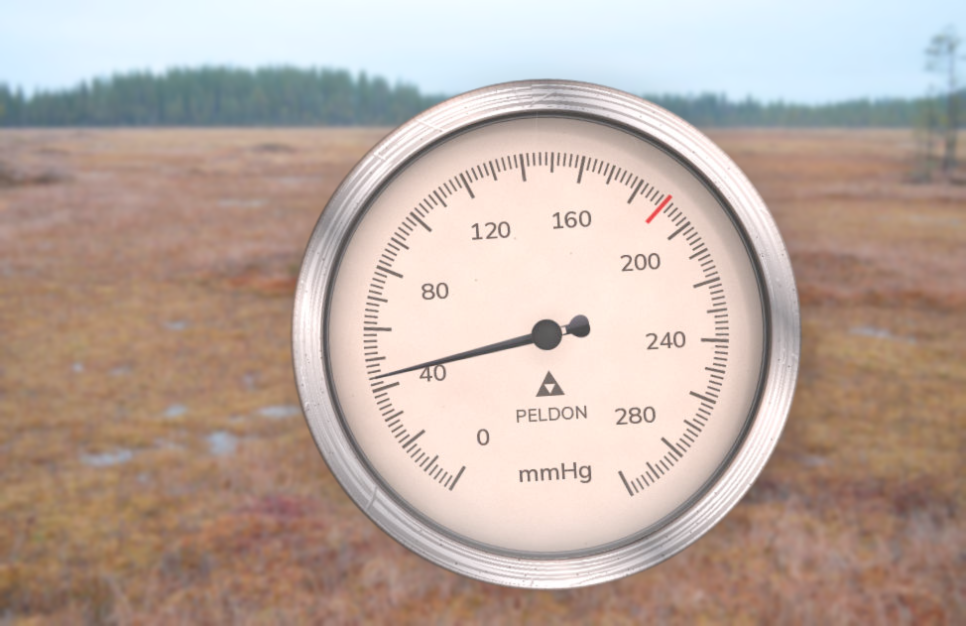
44 mmHg
